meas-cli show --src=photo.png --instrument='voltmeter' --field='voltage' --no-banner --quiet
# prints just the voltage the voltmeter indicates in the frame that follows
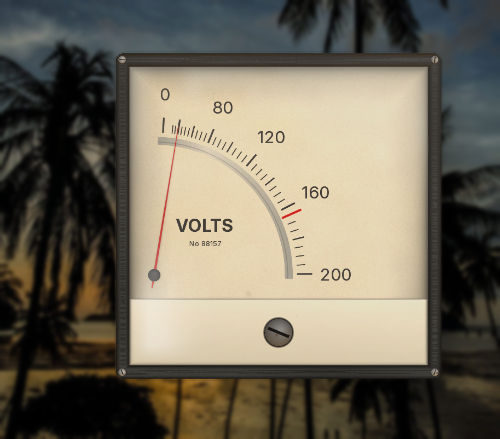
40 V
